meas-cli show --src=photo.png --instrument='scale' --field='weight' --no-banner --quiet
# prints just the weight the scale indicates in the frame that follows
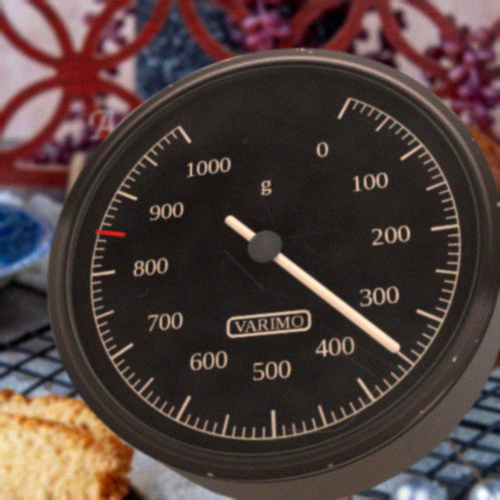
350 g
